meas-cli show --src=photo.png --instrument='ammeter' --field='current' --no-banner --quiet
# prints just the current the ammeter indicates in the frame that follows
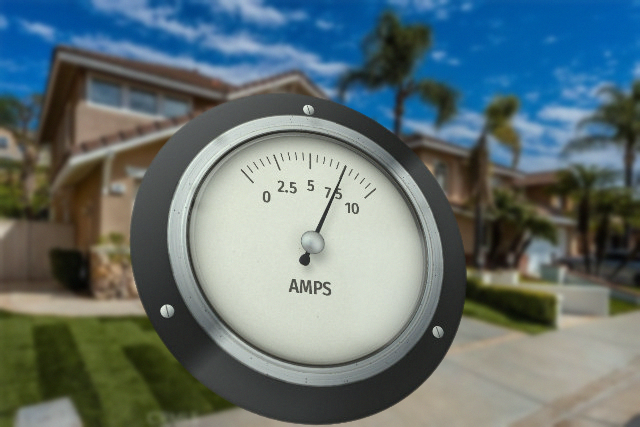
7.5 A
